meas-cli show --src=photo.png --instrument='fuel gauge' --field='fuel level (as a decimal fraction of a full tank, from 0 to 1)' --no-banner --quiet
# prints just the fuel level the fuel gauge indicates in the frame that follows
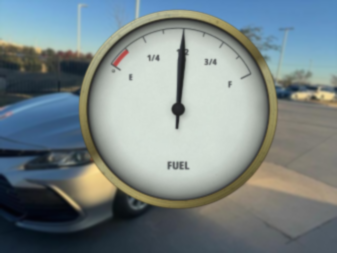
0.5
